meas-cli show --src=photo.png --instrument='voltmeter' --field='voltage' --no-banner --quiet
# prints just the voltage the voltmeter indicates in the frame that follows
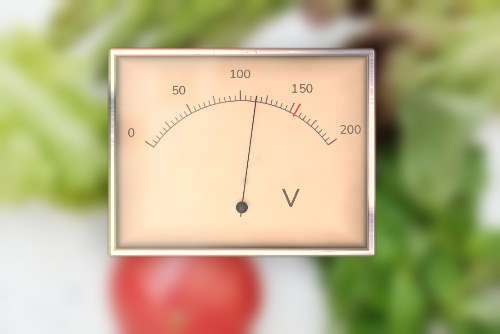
115 V
